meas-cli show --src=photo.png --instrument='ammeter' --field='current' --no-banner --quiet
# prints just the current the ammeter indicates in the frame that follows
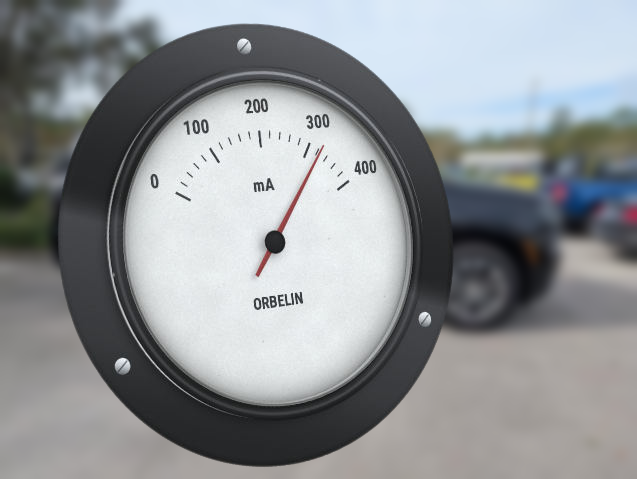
320 mA
